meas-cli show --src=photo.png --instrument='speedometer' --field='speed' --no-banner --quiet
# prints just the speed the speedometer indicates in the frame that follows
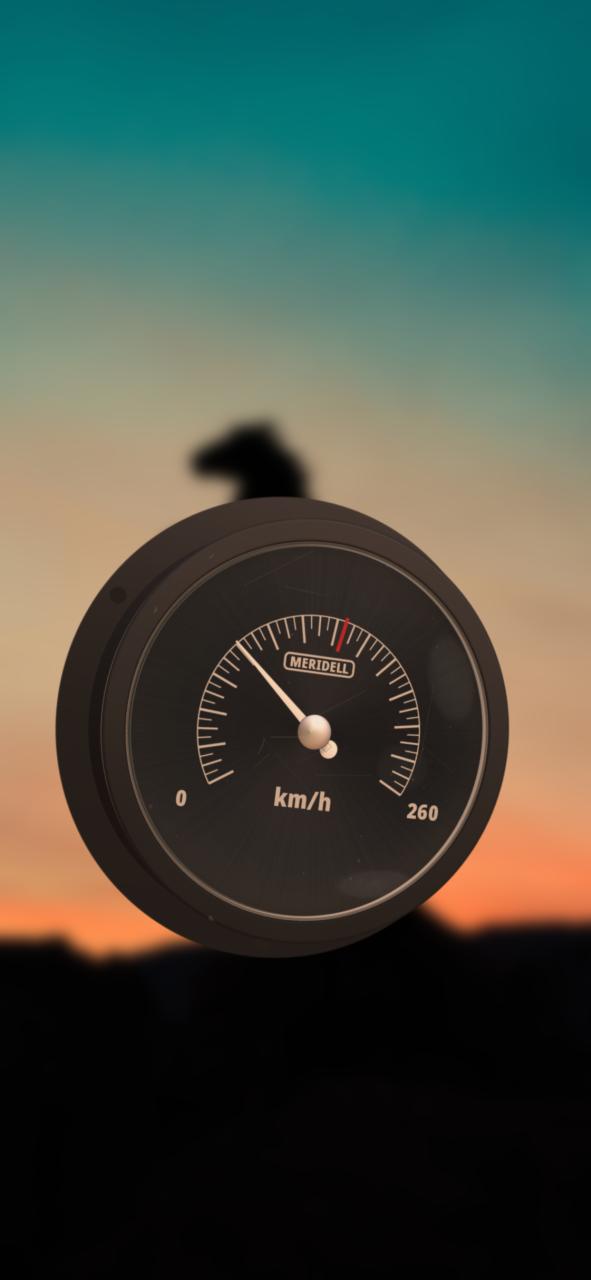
80 km/h
